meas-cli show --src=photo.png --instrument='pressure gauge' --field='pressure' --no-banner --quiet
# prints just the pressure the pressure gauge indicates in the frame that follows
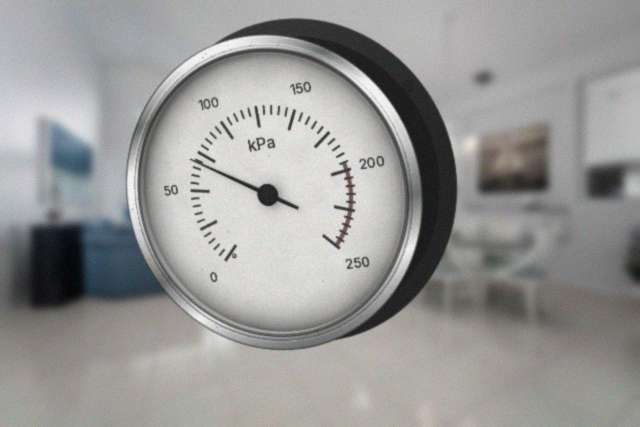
70 kPa
